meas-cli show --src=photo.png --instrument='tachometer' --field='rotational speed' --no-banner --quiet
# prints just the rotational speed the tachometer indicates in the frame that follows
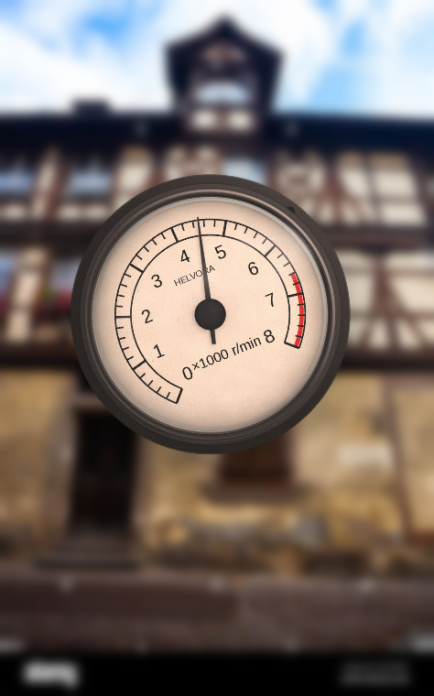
4500 rpm
